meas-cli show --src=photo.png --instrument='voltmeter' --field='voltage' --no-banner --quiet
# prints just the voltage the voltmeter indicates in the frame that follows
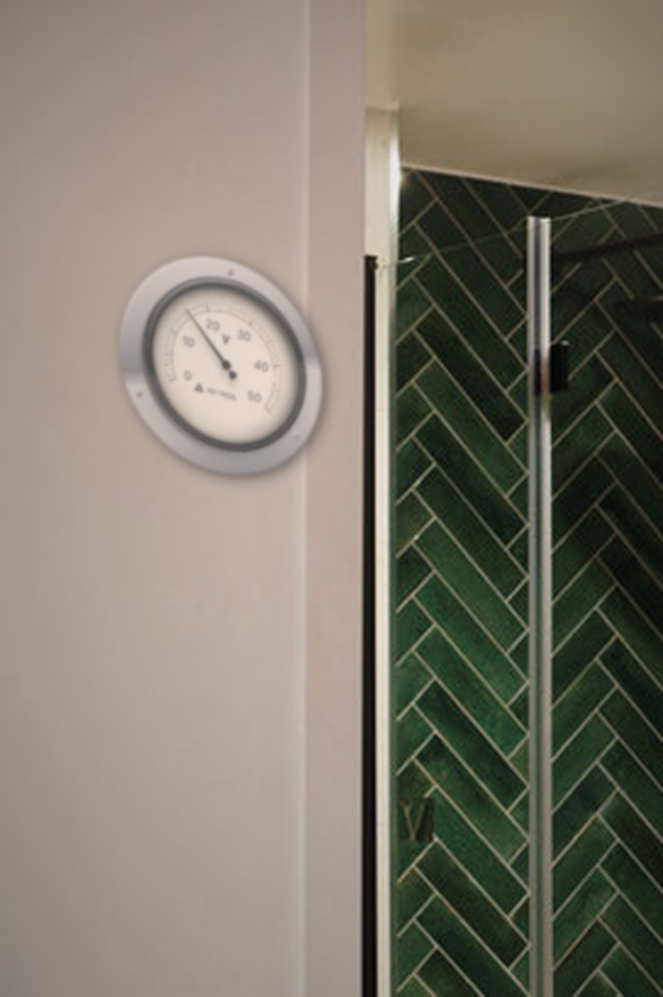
15 V
